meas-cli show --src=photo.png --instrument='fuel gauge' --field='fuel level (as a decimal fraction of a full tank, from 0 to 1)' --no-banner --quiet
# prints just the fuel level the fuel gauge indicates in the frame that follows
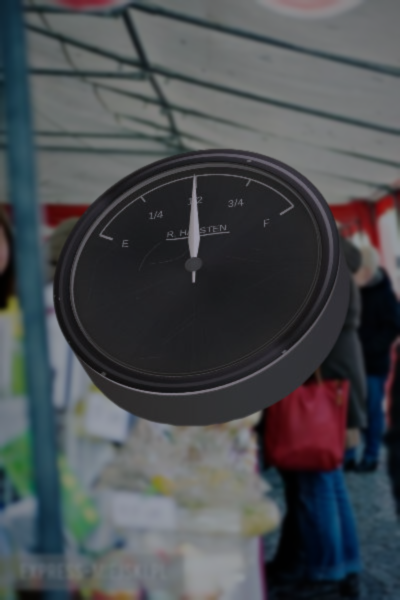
0.5
